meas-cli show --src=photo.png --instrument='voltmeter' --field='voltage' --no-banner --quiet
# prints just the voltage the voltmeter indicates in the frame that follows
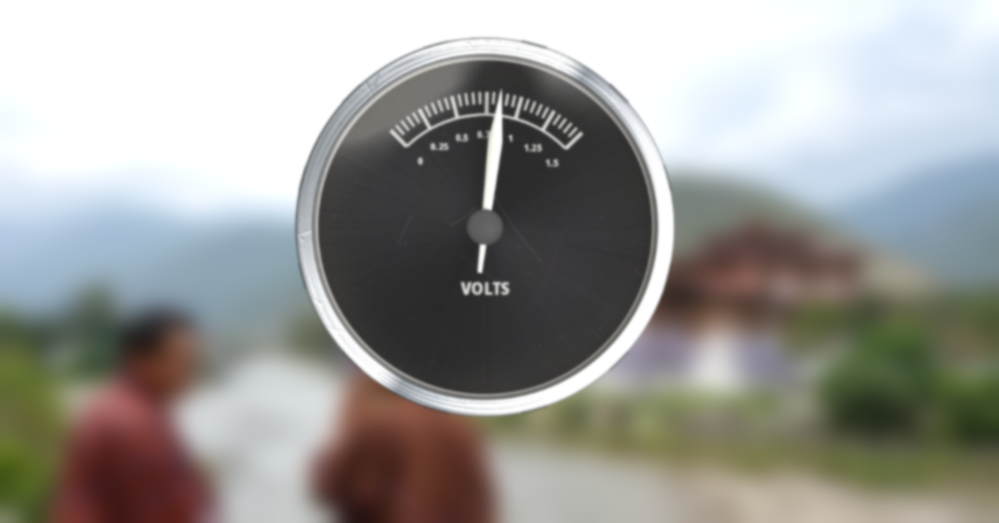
0.85 V
